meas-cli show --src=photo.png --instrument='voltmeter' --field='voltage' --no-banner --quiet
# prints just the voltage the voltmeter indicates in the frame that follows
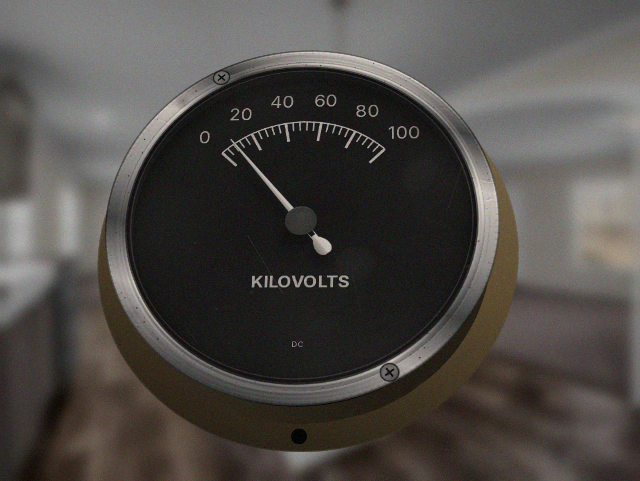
8 kV
